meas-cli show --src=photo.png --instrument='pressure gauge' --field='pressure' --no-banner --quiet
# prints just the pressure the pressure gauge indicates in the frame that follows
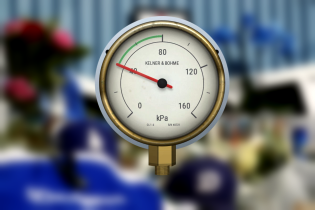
40 kPa
